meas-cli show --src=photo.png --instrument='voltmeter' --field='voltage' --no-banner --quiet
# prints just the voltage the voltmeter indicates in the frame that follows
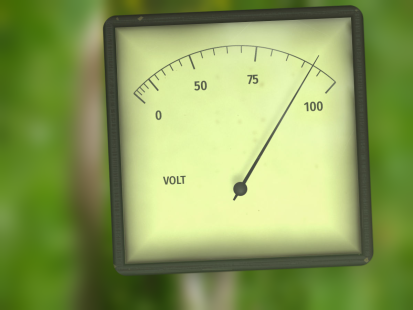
92.5 V
